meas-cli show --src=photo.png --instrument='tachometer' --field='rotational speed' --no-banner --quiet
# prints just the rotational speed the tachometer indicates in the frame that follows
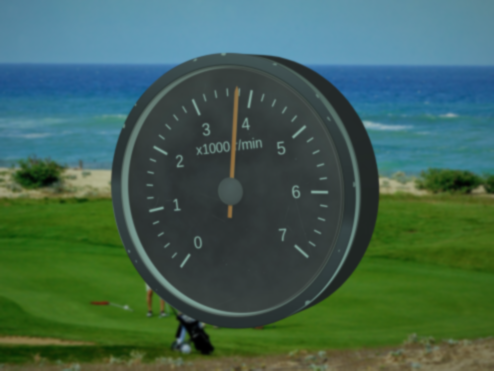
3800 rpm
